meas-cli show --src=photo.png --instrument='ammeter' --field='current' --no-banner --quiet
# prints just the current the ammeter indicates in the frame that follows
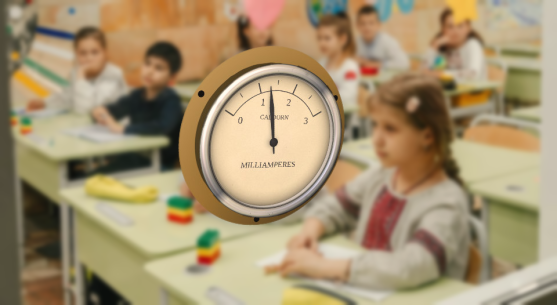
1.25 mA
